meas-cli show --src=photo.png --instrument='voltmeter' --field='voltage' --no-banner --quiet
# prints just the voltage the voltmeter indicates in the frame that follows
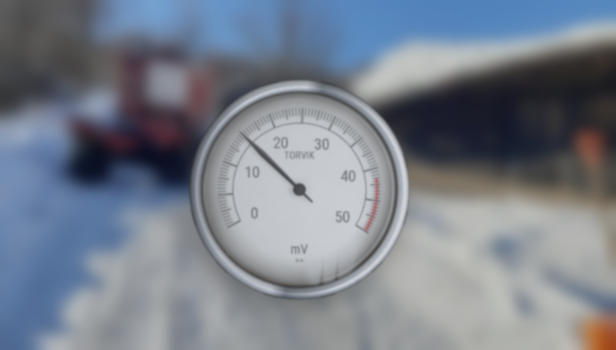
15 mV
